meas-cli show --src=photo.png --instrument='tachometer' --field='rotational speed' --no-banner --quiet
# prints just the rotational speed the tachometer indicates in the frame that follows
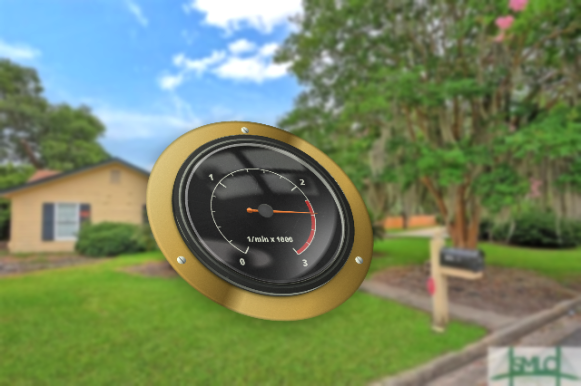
2400 rpm
